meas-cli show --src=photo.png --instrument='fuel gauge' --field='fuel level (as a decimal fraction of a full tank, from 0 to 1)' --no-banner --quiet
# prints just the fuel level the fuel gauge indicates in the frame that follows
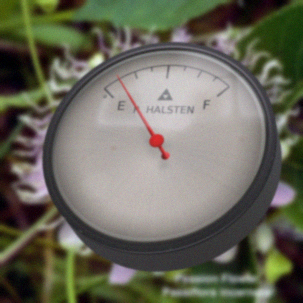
0.125
